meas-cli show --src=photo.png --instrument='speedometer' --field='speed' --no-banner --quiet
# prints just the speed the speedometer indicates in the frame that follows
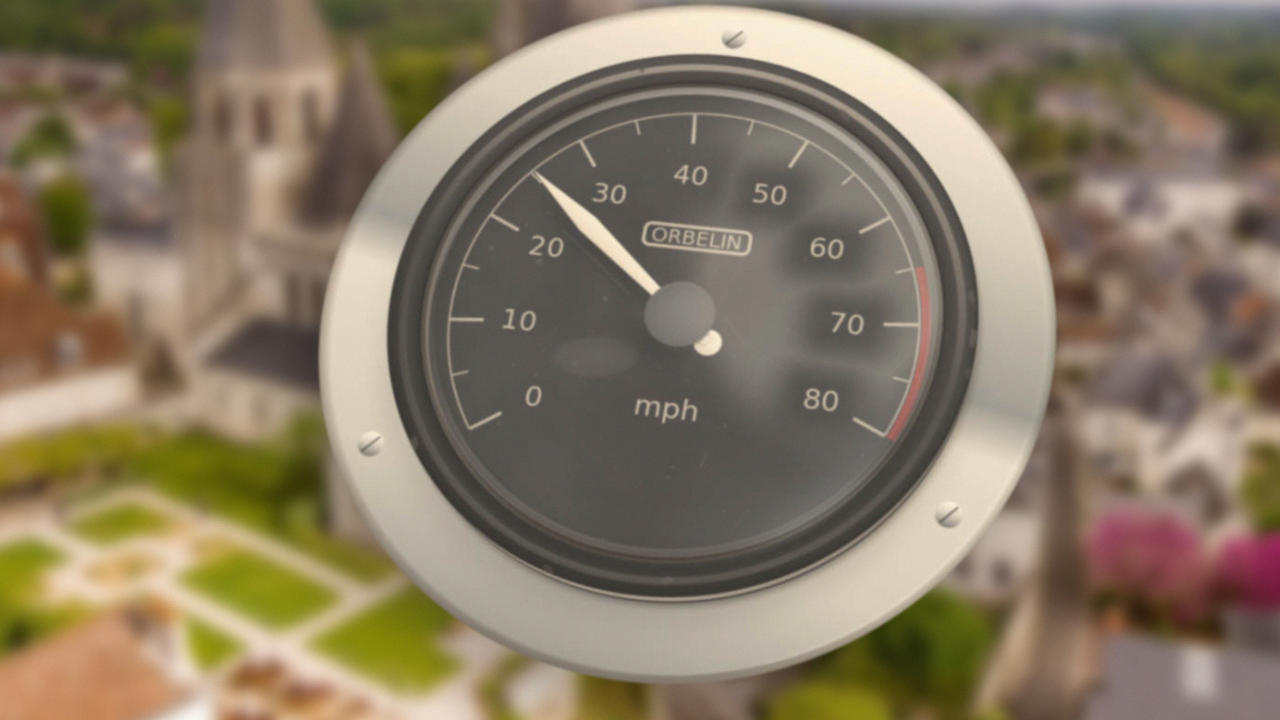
25 mph
